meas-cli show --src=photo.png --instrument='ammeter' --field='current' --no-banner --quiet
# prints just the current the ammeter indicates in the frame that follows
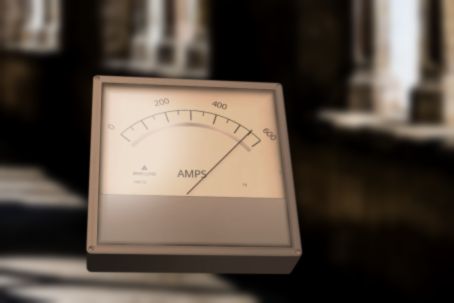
550 A
